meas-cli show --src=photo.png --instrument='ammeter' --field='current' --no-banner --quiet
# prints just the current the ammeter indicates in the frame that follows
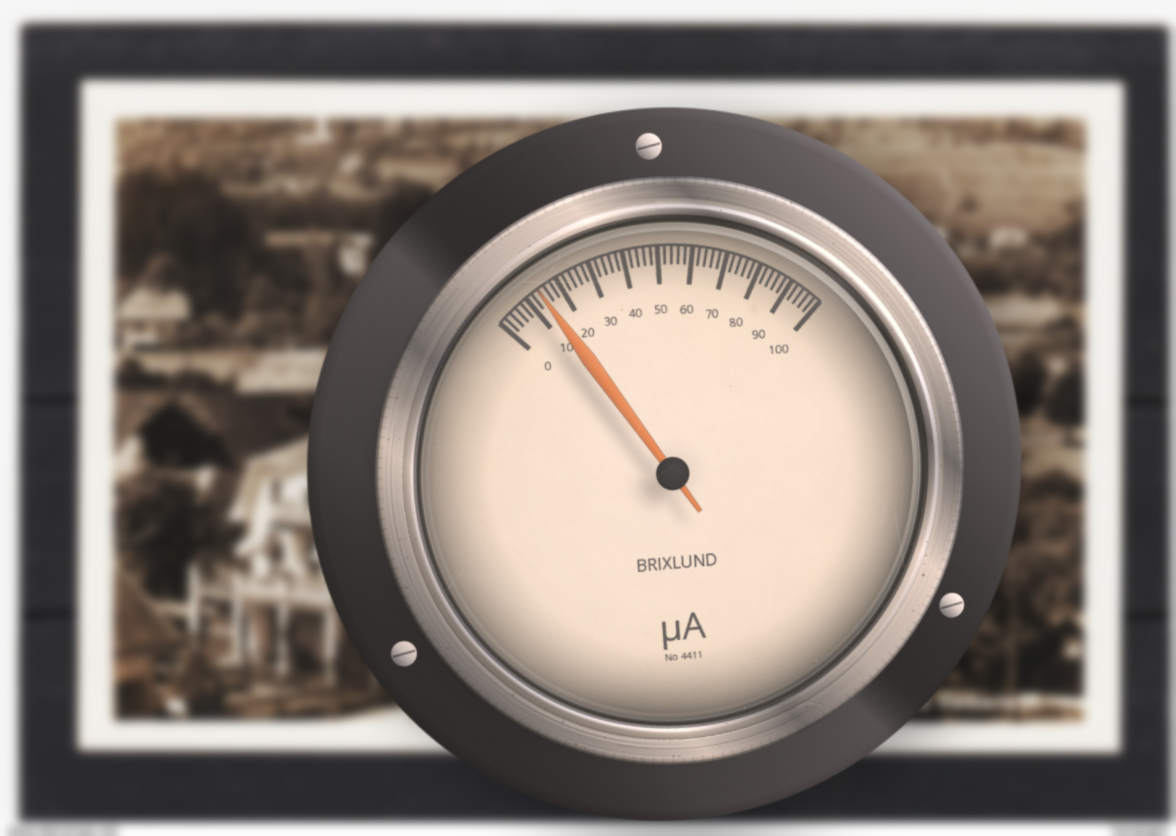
14 µA
